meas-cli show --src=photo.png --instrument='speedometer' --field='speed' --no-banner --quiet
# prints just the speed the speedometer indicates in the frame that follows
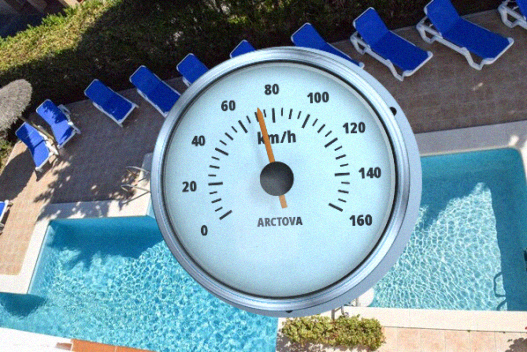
72.5 km/h
